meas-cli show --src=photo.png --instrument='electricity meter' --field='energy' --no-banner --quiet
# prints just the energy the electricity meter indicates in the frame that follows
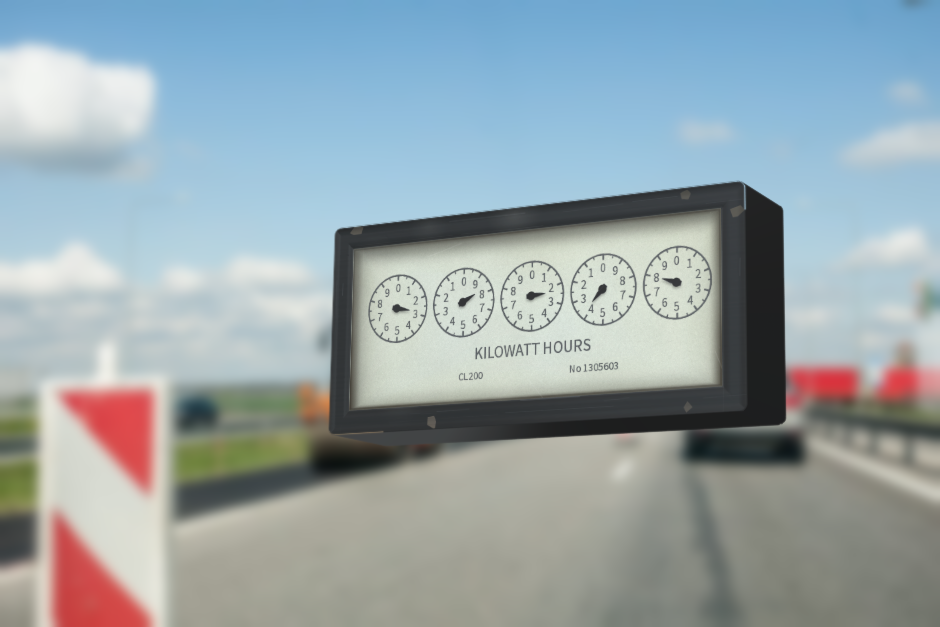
28238 kWh
